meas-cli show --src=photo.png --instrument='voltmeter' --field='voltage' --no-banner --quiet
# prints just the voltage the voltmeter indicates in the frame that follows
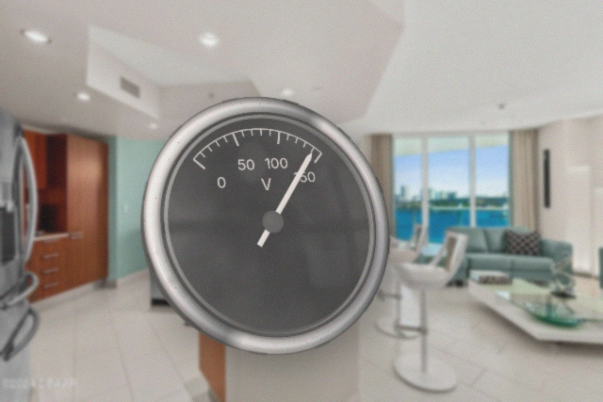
140 V
